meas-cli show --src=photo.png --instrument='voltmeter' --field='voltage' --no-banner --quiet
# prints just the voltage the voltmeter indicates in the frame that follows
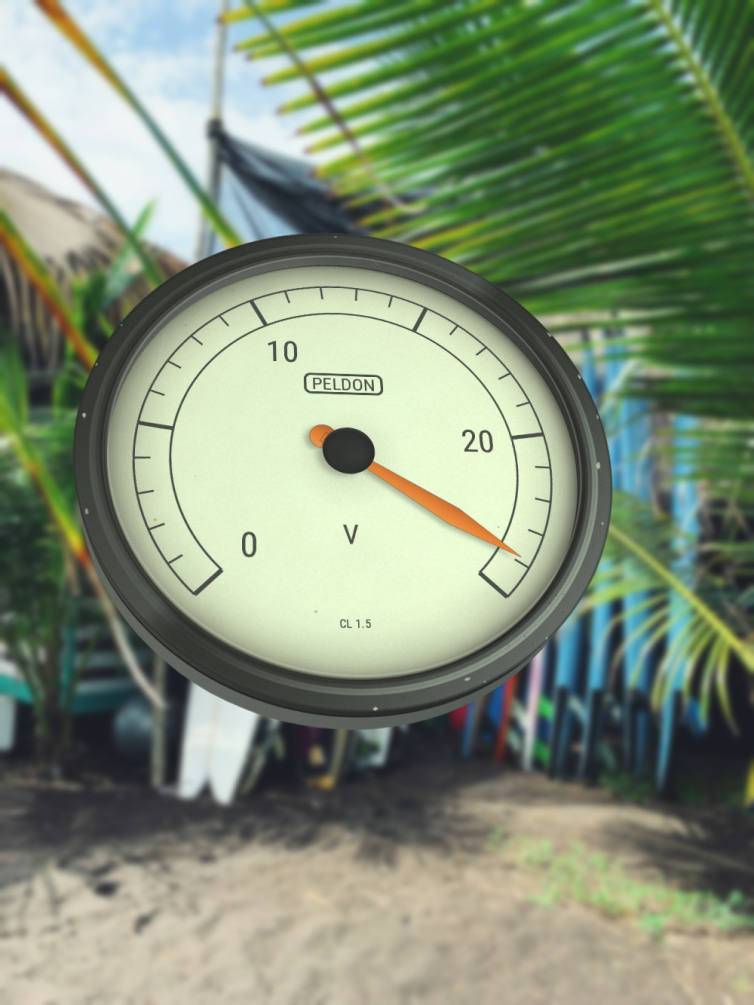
24 V
